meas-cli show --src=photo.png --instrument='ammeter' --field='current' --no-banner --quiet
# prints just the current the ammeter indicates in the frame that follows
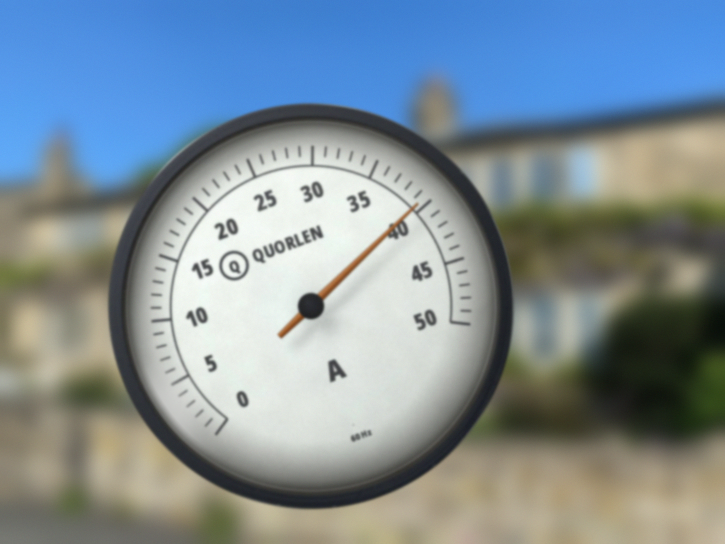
39.5 A
